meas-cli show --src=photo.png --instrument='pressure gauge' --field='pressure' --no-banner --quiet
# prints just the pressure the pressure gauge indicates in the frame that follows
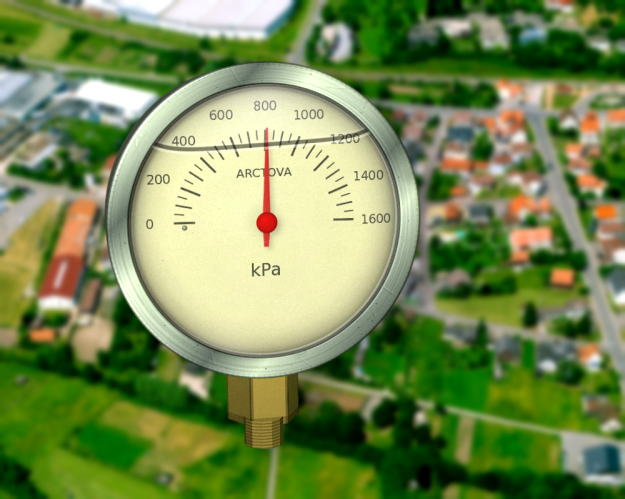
800 kPa
